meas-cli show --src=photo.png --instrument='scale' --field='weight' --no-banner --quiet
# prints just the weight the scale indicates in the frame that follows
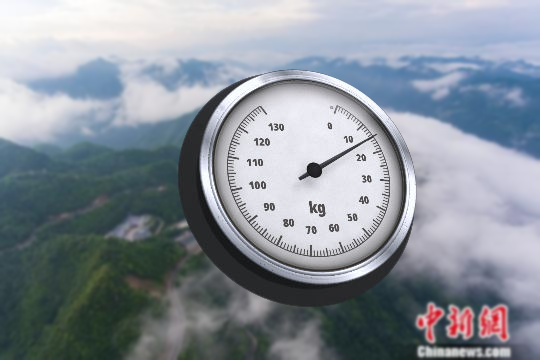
15 kg
